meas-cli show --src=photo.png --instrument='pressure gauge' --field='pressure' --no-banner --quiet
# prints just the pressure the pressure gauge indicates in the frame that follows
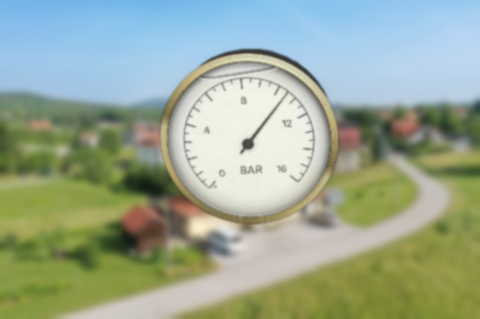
10.5 bar
